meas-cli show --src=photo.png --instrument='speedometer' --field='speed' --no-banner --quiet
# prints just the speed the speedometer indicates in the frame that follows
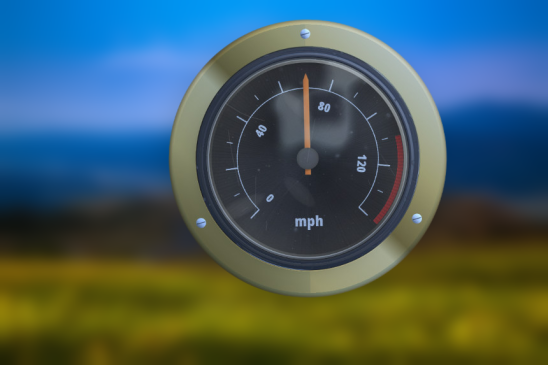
70 mph
